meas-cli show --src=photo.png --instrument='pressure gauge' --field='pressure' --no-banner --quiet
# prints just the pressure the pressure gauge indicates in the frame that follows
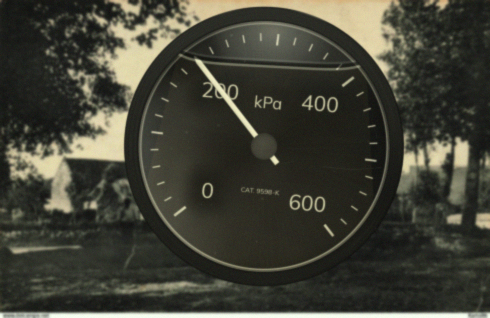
200 kPa
